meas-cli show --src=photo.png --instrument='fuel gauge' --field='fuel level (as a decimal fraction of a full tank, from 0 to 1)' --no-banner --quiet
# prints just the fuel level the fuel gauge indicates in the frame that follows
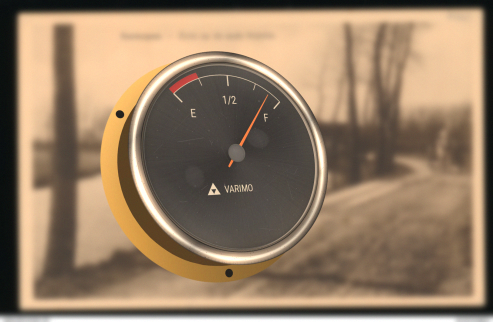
0.875
